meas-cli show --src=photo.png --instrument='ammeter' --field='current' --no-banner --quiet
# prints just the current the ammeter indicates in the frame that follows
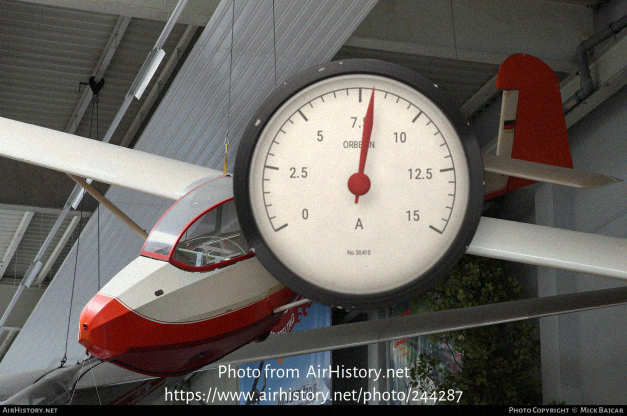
8 A
